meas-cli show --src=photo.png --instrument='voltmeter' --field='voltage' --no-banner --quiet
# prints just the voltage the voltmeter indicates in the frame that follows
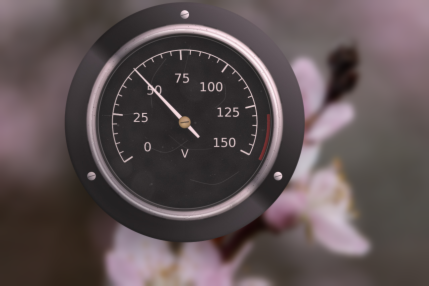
50 V
